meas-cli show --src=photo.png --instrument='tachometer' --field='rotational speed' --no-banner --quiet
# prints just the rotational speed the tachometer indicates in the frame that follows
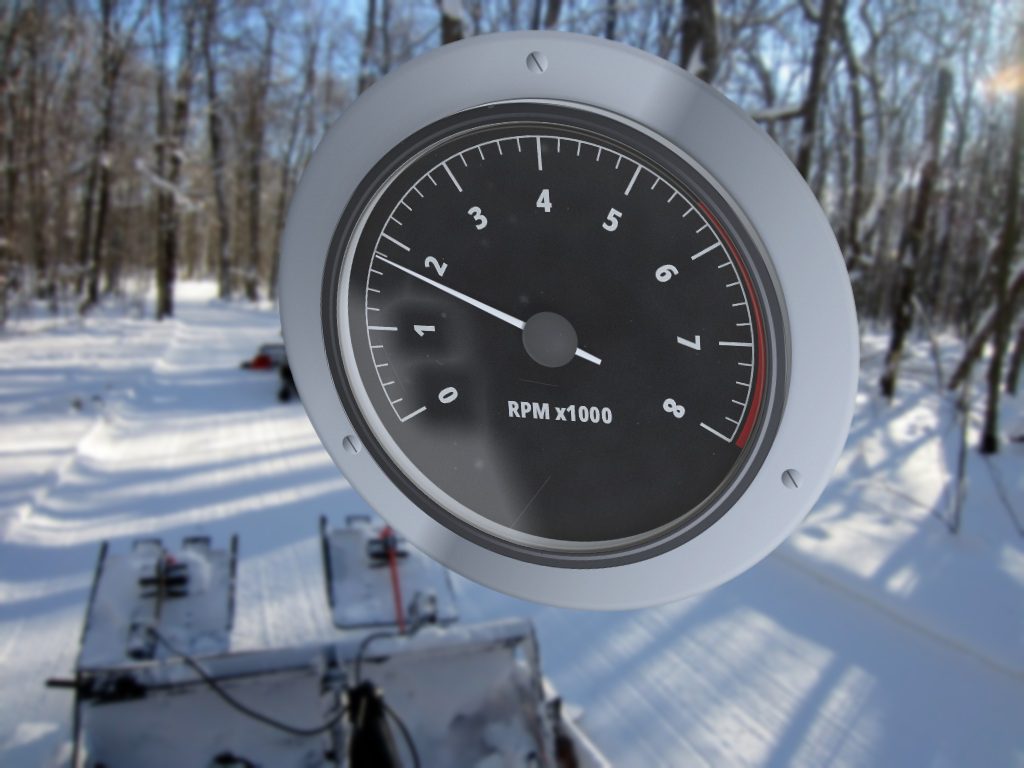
1800 rpm
